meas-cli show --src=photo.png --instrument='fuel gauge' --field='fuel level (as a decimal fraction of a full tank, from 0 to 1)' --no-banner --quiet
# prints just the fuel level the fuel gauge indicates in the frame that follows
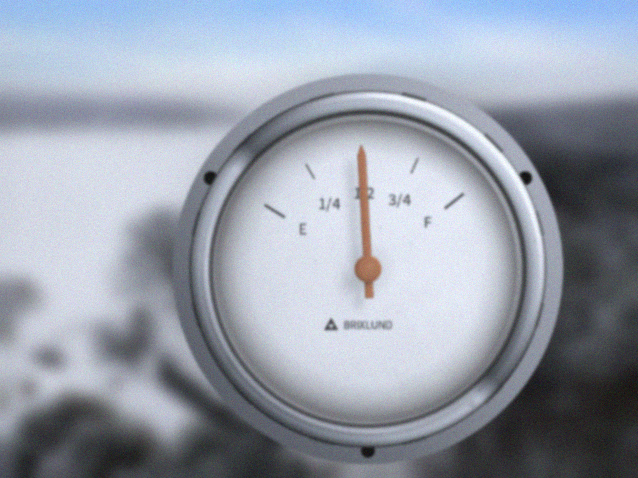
0.5
